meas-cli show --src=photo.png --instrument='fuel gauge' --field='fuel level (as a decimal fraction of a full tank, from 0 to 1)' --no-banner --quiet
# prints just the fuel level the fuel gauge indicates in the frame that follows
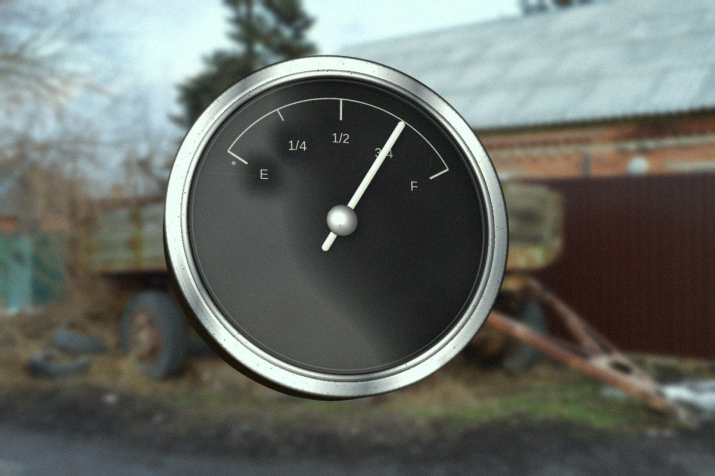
0.75
